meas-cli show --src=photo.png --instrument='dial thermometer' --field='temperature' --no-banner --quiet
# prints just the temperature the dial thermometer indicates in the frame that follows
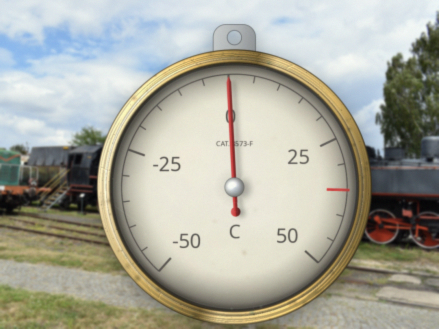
0 °C
